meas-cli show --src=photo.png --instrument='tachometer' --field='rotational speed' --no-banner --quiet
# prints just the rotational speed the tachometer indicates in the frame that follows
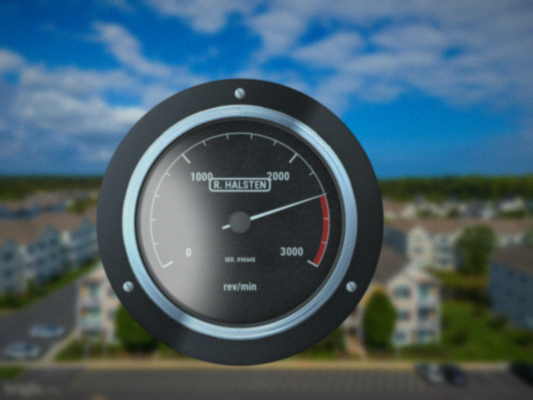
2400 rpm
